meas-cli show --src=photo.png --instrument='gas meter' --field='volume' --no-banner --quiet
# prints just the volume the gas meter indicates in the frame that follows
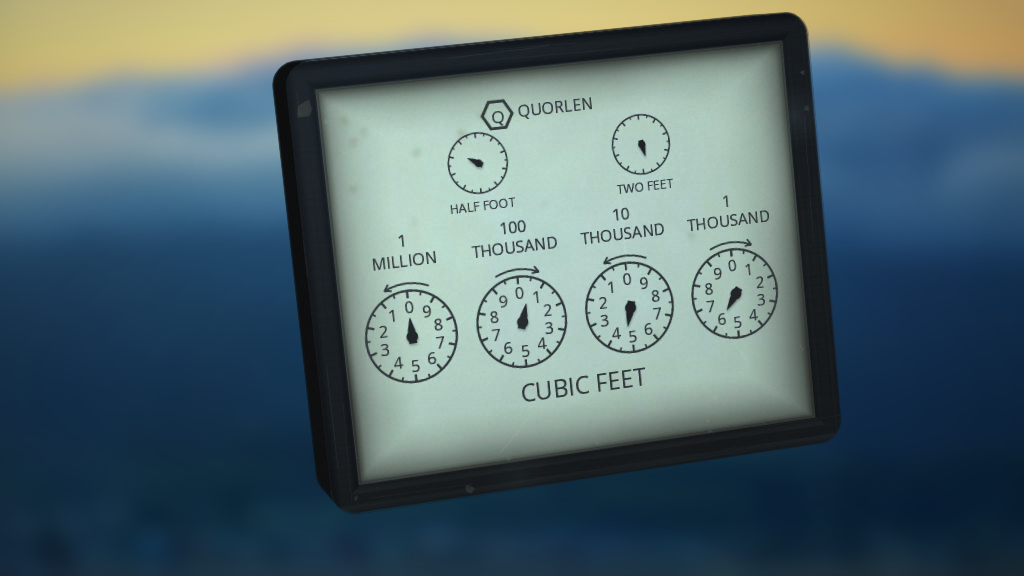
4600 ft³
